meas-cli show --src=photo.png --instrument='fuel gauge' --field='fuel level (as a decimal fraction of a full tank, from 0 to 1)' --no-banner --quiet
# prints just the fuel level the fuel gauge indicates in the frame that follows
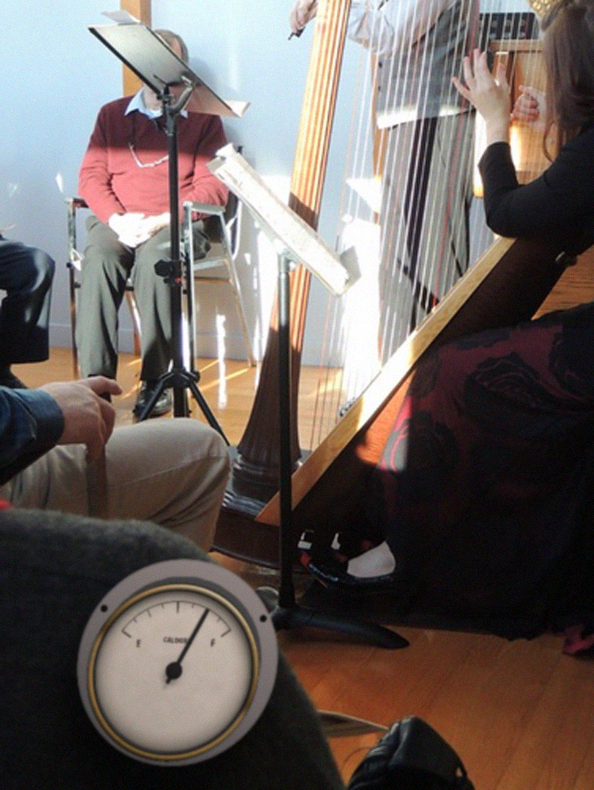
0.75
